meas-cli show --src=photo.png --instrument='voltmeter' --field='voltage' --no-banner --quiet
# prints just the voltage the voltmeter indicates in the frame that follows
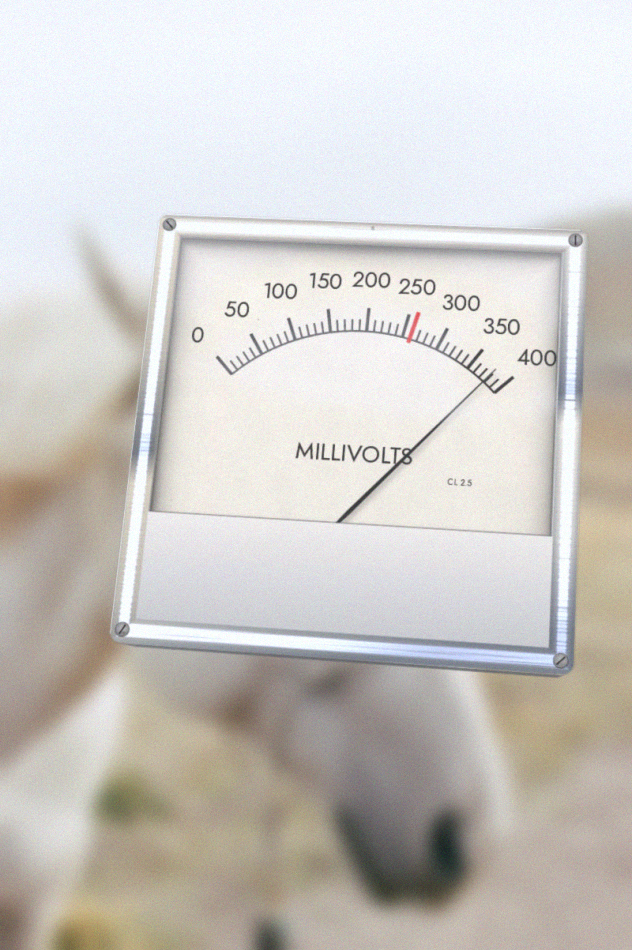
380 mV
